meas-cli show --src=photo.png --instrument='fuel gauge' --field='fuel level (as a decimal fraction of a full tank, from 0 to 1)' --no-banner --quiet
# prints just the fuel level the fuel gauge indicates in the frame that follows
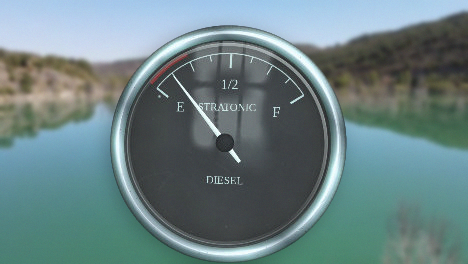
0.125
